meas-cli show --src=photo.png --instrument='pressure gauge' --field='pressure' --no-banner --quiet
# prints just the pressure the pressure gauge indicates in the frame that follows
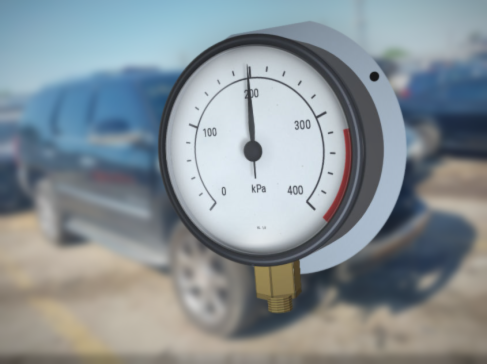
200 kPa
